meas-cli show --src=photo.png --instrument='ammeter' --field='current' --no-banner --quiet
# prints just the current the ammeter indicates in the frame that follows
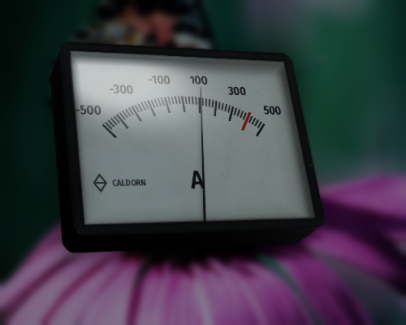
100 A
